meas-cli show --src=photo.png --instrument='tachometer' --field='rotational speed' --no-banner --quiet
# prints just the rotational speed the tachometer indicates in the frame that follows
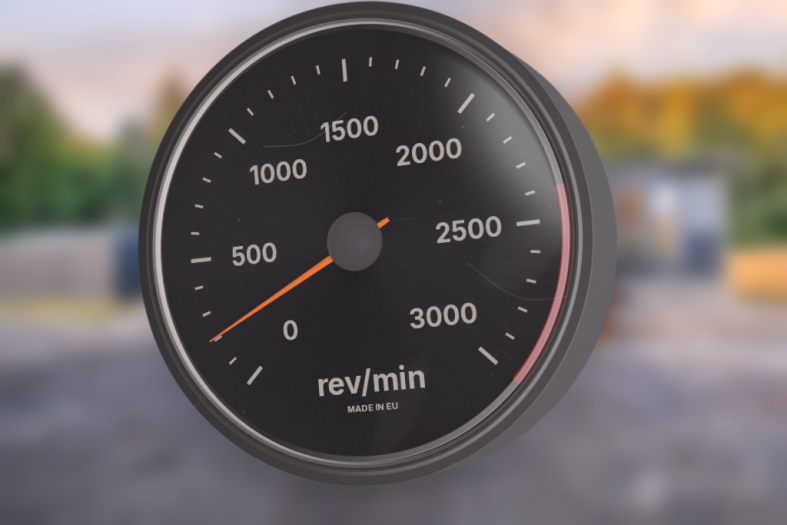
200 rpm
